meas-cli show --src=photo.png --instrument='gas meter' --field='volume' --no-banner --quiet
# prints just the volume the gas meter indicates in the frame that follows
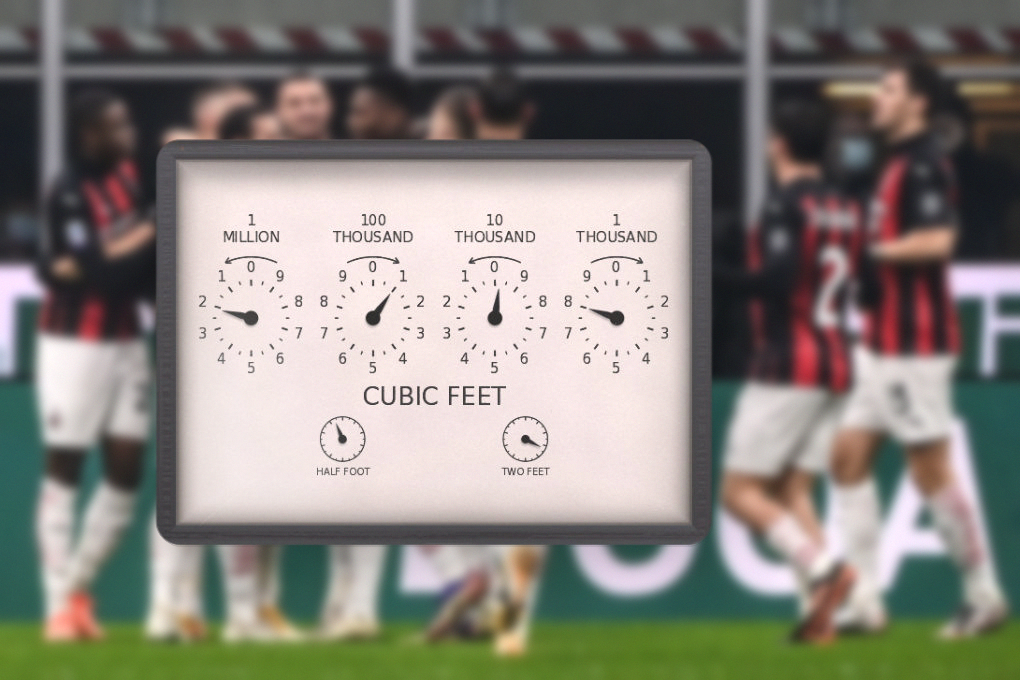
209800 ft³
